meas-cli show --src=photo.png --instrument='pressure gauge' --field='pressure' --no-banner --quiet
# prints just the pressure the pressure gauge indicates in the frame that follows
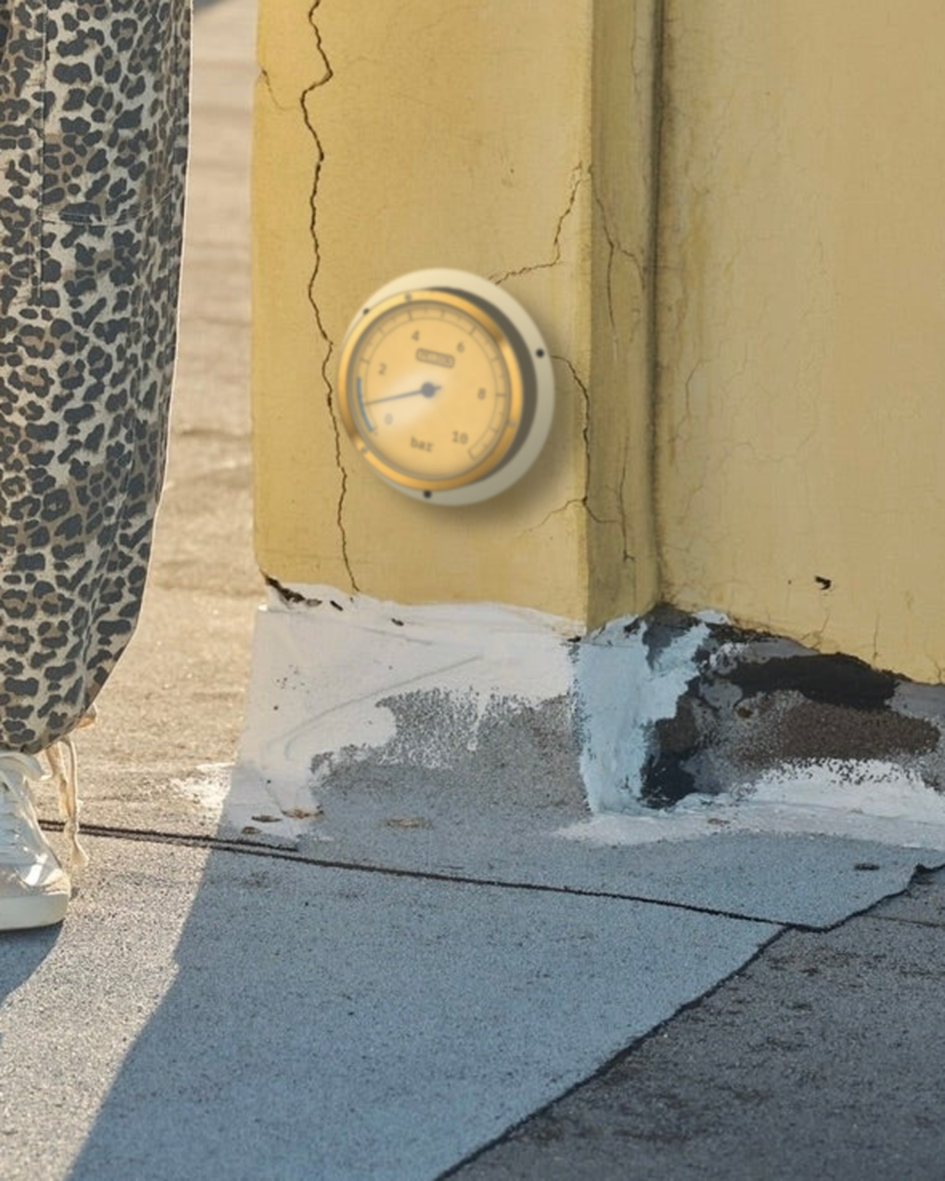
0.75 bar
